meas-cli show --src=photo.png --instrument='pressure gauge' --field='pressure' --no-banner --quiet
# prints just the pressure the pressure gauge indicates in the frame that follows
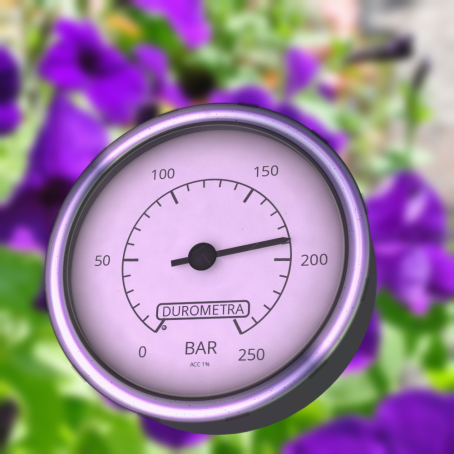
190 bar
